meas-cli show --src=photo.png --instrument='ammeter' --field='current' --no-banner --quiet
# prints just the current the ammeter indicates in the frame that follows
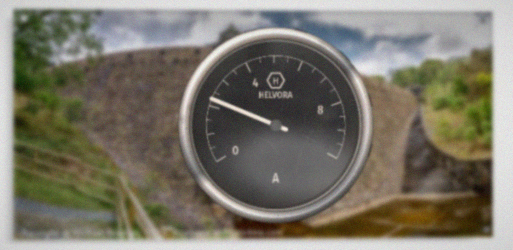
2.25 A
